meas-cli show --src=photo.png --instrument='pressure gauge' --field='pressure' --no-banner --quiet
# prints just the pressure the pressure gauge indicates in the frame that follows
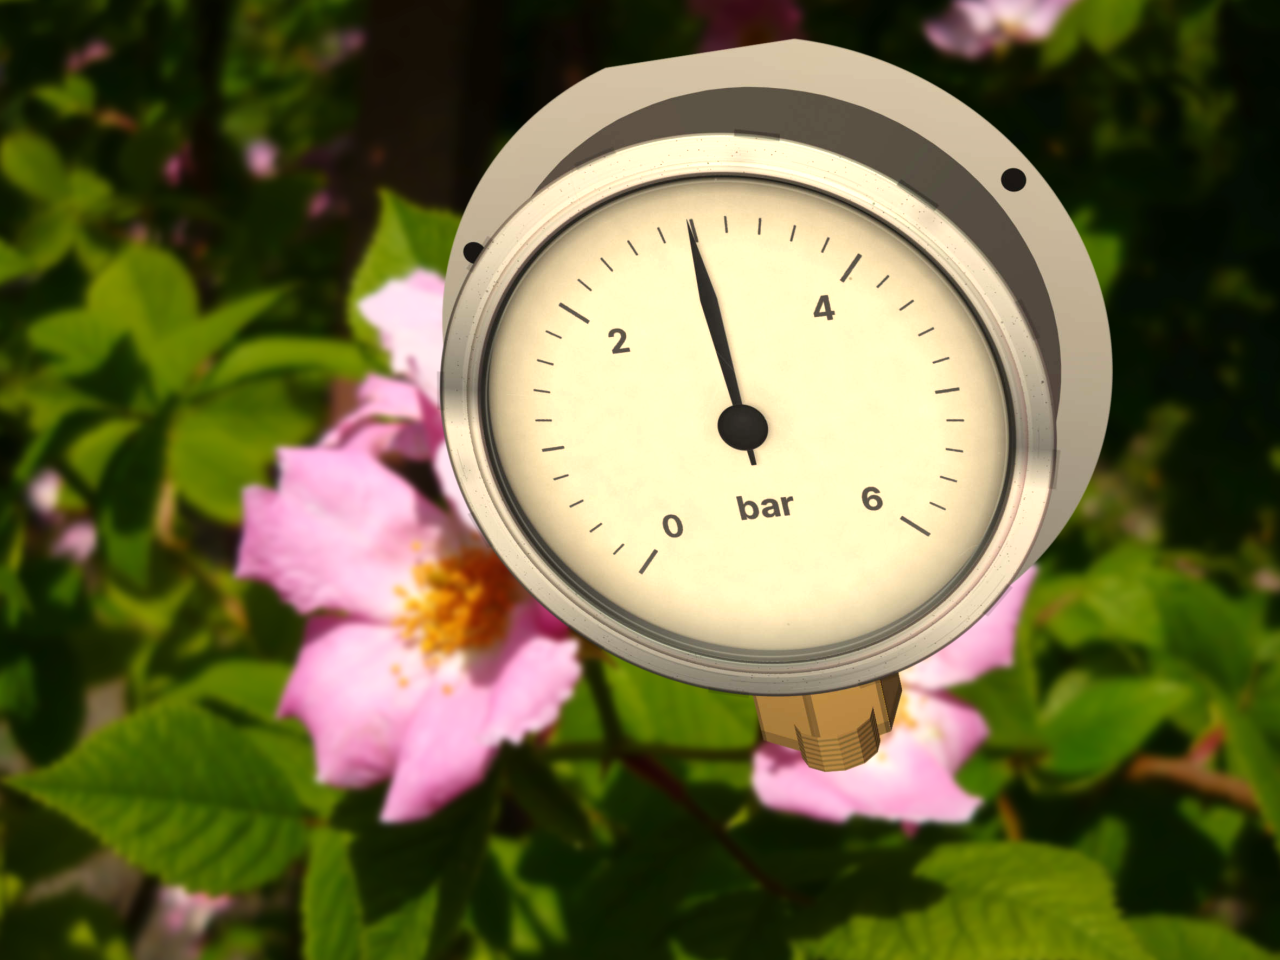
3 bar
